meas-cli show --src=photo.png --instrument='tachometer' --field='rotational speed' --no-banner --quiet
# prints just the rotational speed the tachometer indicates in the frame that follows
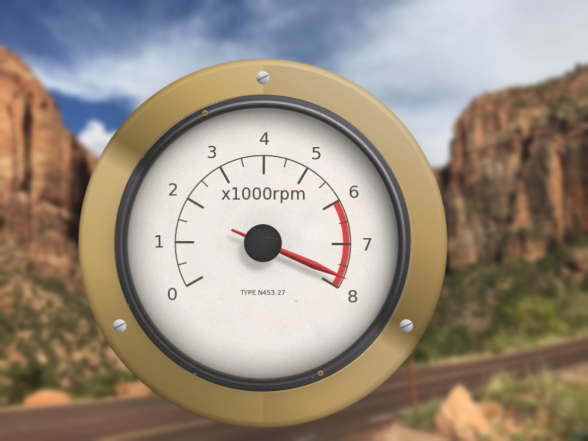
7750 rpm
